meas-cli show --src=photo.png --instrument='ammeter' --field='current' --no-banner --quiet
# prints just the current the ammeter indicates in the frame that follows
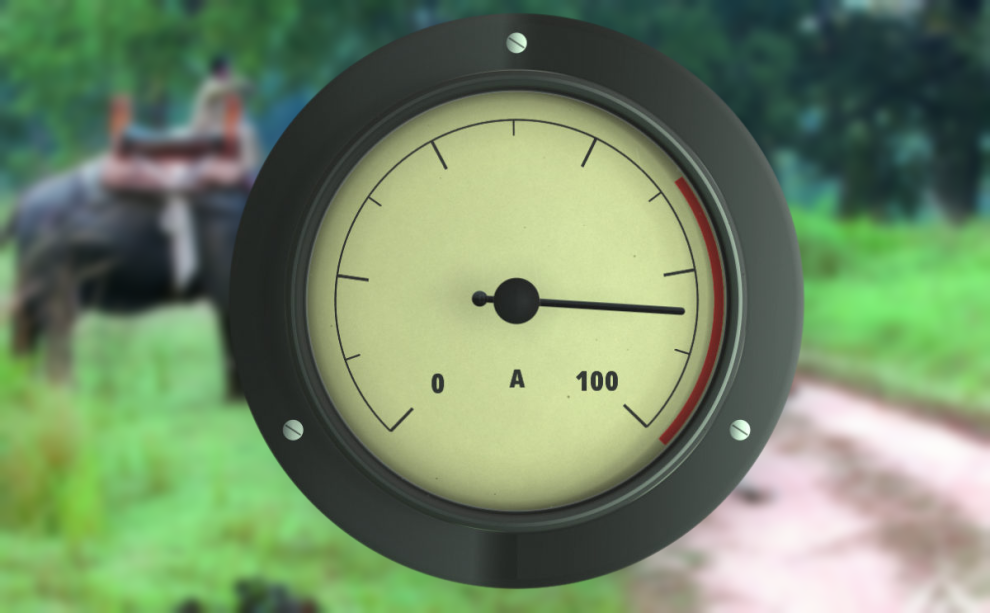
85 A
